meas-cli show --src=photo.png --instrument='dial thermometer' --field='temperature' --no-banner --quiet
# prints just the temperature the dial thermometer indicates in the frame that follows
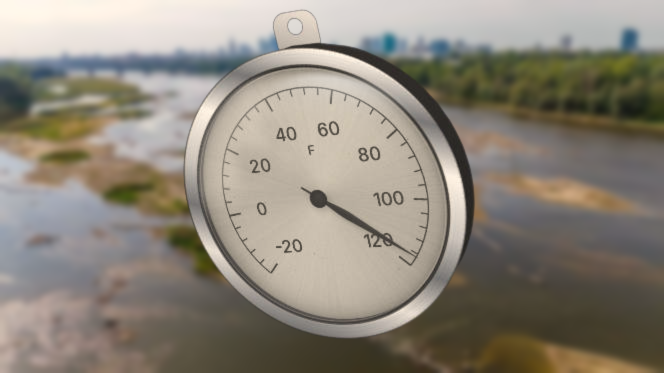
116 °F
